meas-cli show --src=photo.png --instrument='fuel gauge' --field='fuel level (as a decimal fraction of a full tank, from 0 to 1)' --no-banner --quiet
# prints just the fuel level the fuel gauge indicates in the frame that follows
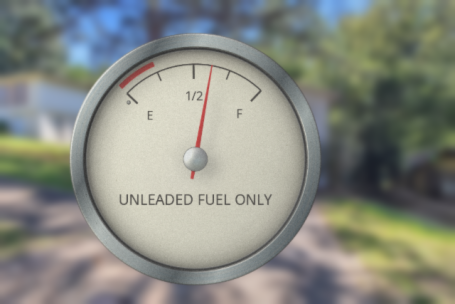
0.625
